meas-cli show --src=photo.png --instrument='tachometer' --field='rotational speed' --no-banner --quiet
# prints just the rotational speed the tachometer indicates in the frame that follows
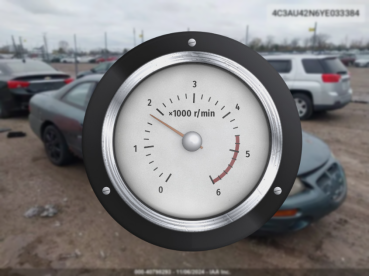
1800 rpm
